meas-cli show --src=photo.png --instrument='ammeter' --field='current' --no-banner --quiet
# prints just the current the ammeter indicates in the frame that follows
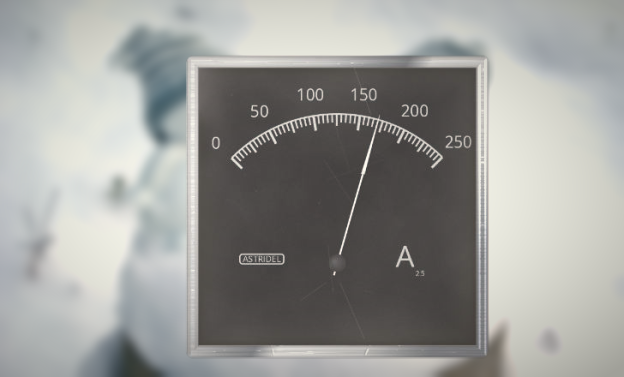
170 A
